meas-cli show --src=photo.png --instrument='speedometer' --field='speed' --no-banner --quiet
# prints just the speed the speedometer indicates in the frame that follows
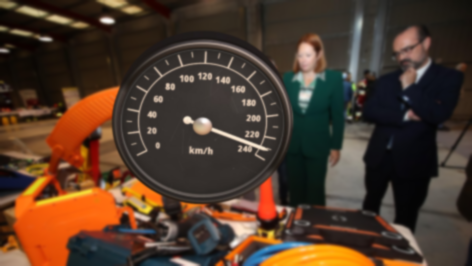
230 km/h
